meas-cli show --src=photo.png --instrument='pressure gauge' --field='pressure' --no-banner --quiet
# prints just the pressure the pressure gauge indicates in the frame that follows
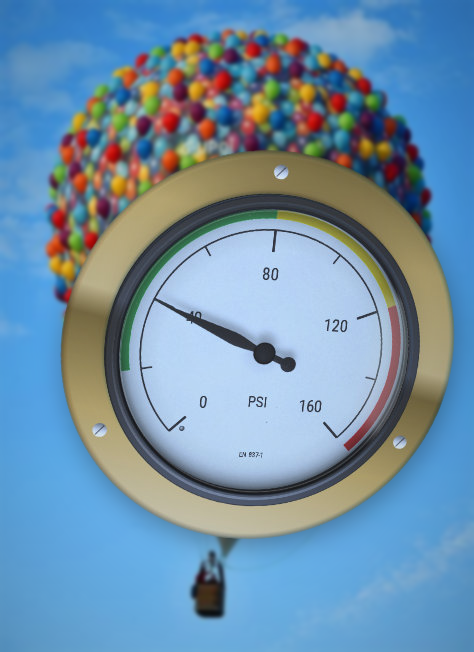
40 psi
